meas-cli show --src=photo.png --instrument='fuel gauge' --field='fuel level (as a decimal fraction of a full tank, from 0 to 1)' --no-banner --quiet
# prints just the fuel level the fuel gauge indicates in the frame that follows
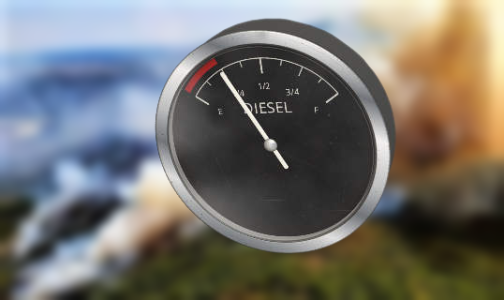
0.25
